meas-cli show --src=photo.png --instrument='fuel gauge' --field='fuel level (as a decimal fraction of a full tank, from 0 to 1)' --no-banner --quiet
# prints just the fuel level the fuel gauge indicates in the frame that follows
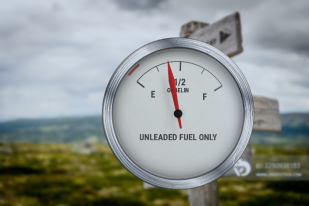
0.375
